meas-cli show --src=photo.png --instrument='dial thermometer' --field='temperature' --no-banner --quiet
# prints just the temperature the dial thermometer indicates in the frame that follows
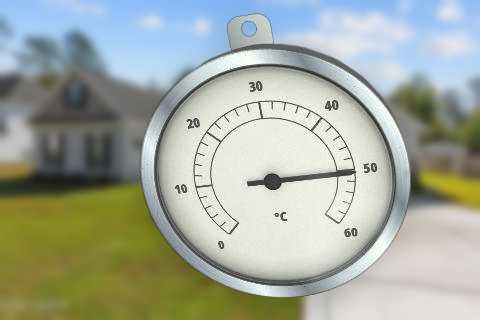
50 °C
